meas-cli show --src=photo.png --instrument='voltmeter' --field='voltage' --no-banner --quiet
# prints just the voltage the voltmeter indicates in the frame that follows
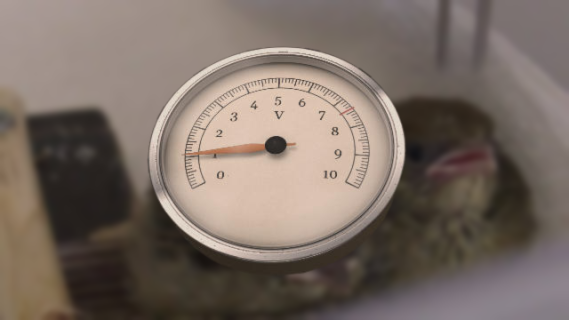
1 V
